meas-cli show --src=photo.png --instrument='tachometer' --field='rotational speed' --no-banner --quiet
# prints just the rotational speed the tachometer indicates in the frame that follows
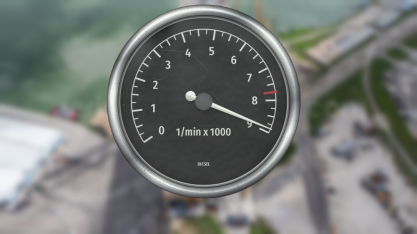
8875 rpm
